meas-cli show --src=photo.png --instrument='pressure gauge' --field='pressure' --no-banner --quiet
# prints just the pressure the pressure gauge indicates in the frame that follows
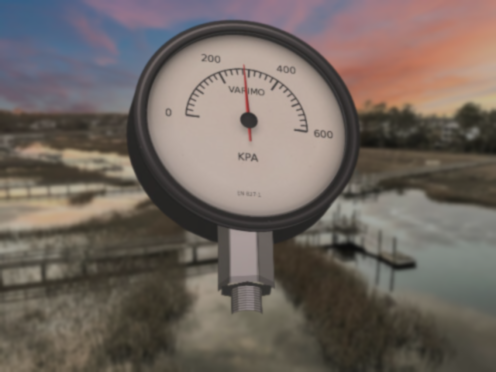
280 kPa
